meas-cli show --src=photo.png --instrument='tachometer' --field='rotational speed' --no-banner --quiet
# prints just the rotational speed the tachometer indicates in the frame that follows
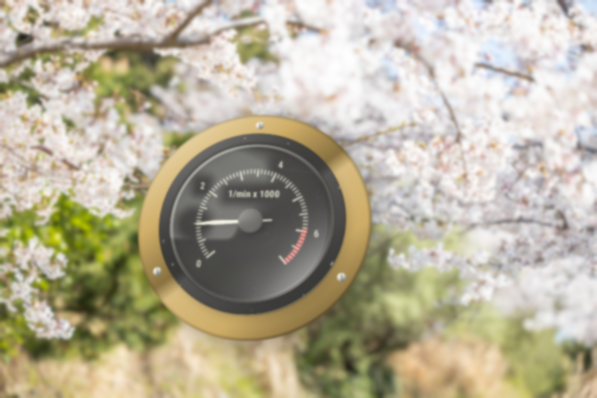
1000 rpm
